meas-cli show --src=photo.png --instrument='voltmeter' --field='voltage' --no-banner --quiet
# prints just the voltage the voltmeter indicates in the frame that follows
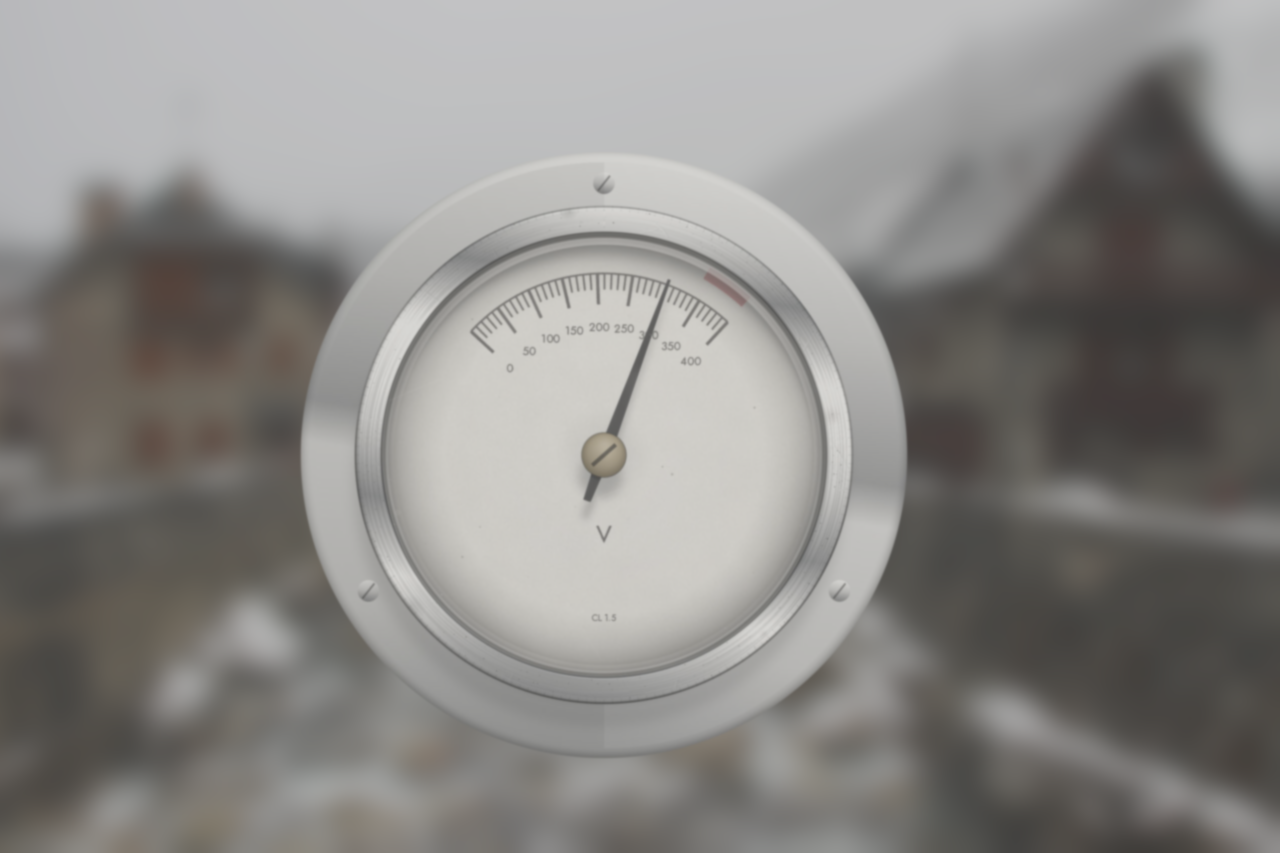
300 V
